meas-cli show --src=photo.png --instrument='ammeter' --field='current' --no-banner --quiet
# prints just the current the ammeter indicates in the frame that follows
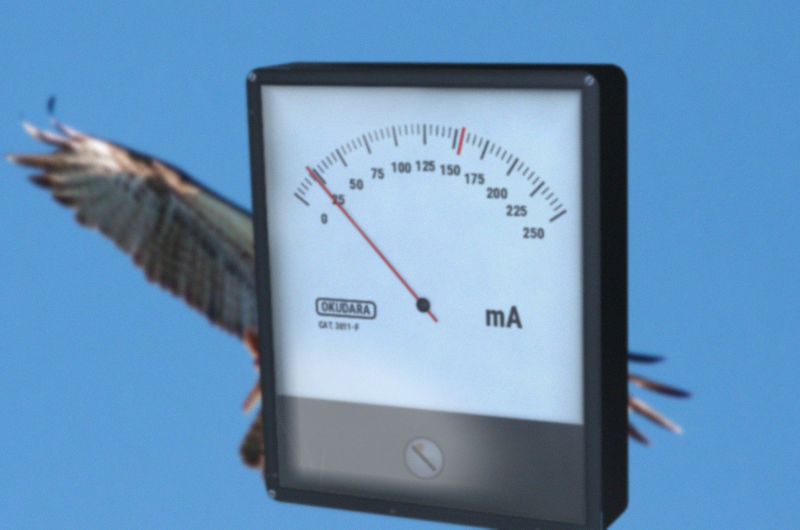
25 mA
